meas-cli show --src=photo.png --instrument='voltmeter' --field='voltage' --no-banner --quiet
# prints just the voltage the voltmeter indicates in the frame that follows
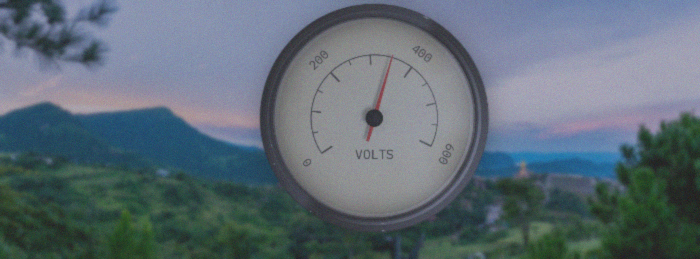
350 V
